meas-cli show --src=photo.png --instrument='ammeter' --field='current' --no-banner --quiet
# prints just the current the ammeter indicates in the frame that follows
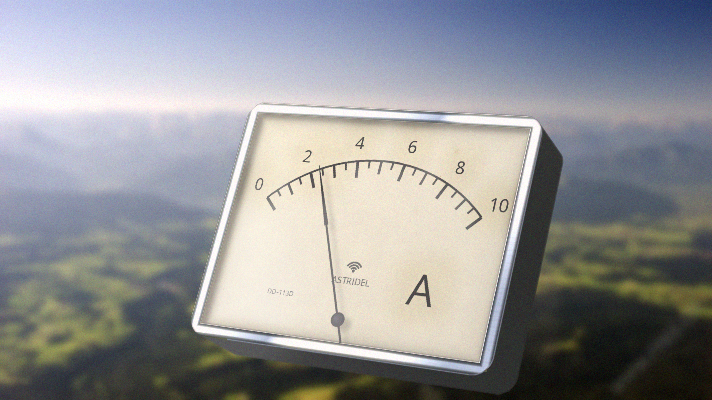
2.5 A
